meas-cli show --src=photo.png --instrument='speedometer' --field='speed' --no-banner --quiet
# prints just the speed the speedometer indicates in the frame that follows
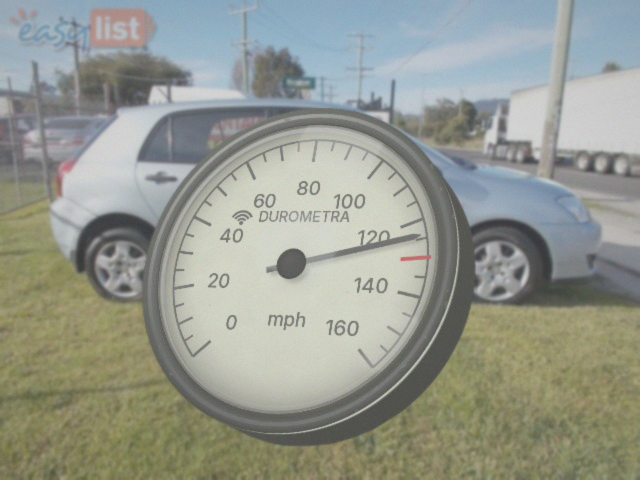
125 mph
